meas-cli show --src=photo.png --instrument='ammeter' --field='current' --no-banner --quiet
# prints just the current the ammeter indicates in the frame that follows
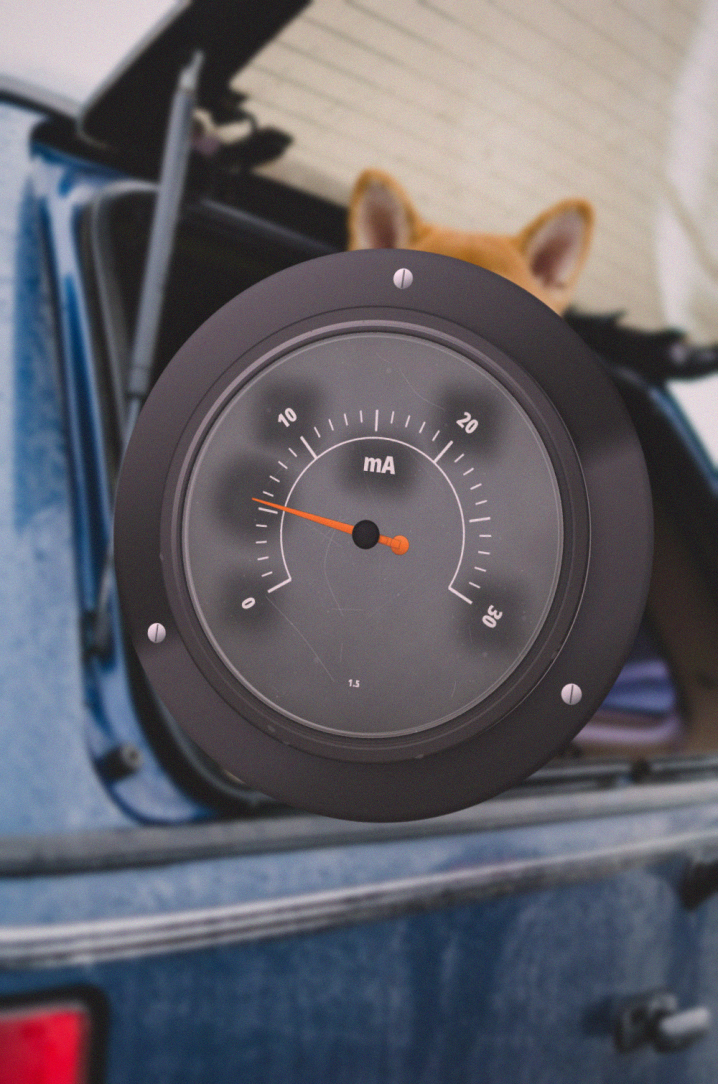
5.5 mA
